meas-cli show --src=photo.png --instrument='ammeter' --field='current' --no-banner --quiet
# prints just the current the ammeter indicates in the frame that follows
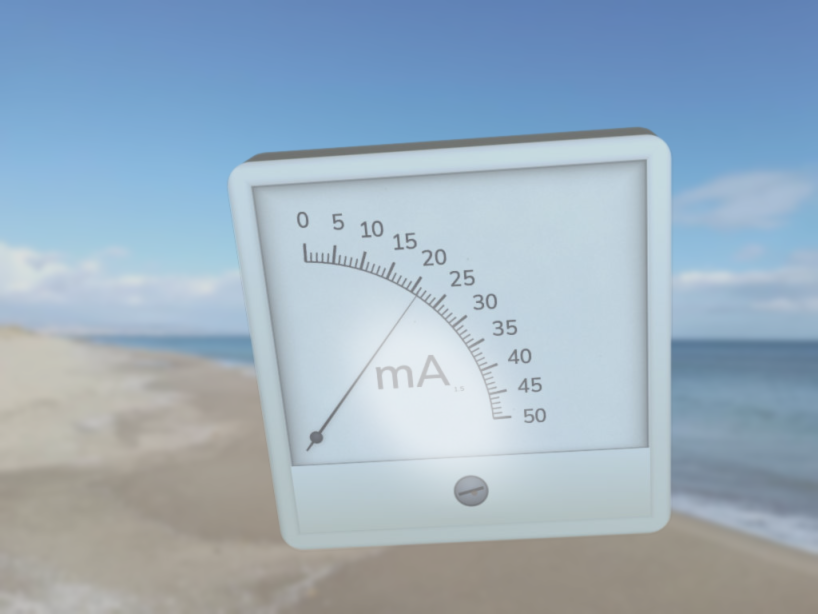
21 mA
